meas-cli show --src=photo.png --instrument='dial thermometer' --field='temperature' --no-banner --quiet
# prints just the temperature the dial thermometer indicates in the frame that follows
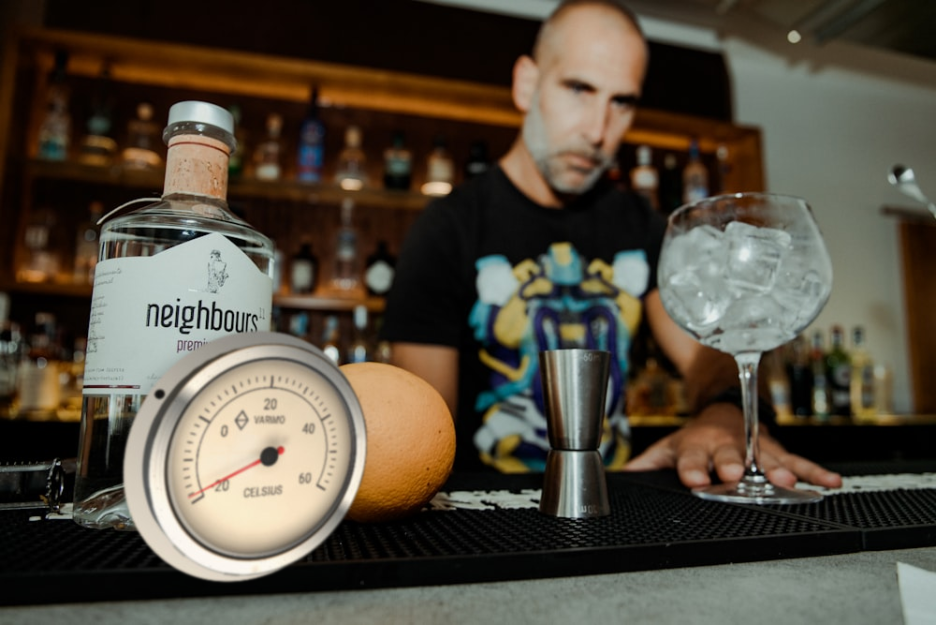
-18 °C
